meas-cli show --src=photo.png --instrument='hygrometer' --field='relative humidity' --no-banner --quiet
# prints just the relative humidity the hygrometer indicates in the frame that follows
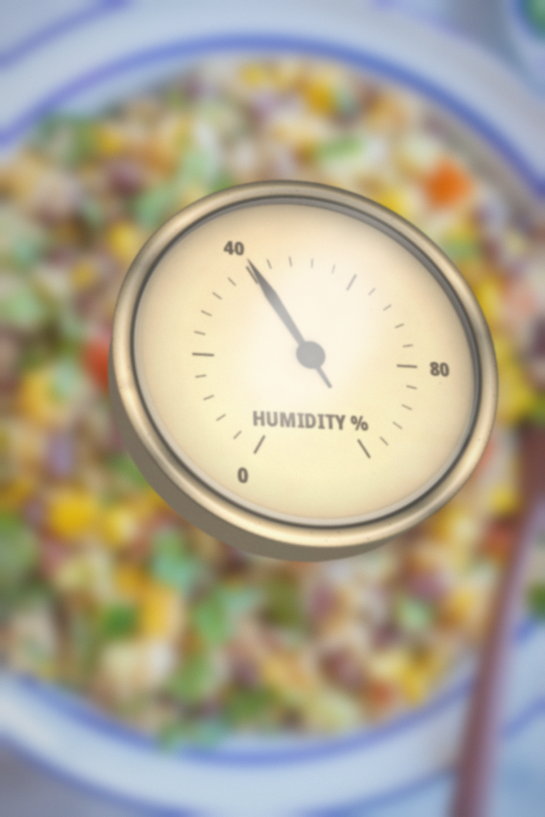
40 %
